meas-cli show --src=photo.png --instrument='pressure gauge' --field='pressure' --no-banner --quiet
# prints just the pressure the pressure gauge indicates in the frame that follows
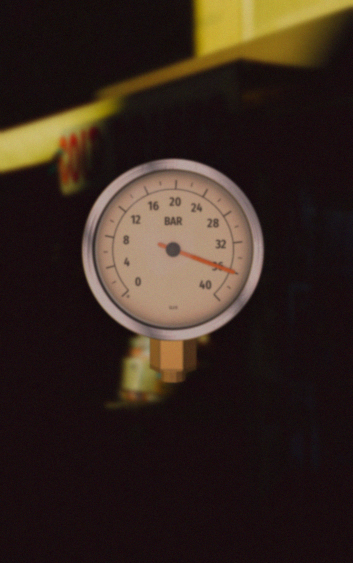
36 bar
